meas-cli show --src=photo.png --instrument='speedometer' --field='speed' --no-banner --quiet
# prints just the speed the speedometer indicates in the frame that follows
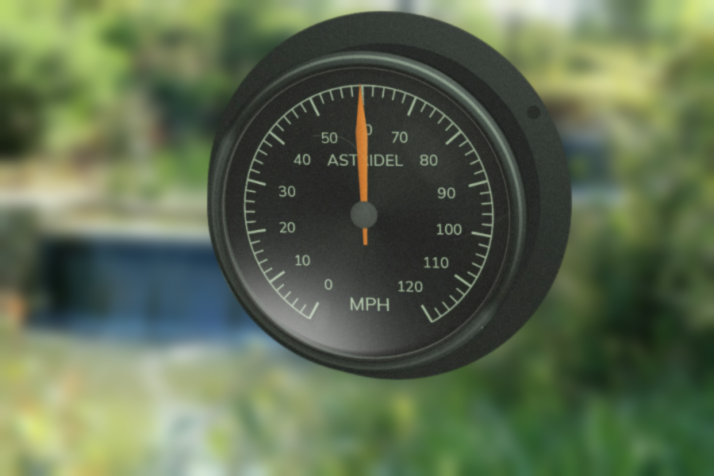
60 mph
